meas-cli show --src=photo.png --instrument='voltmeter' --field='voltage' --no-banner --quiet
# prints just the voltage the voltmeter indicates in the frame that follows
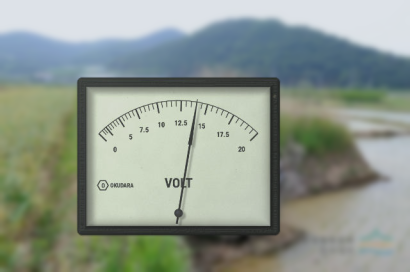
14 V
